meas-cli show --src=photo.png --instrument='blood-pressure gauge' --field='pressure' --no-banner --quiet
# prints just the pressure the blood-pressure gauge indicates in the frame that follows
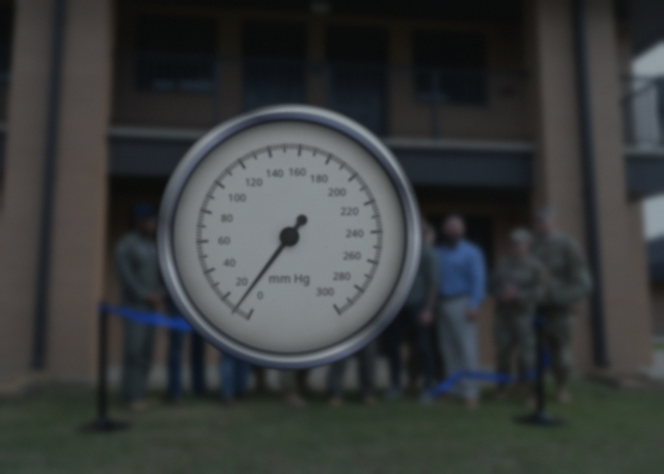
10 mmHg
